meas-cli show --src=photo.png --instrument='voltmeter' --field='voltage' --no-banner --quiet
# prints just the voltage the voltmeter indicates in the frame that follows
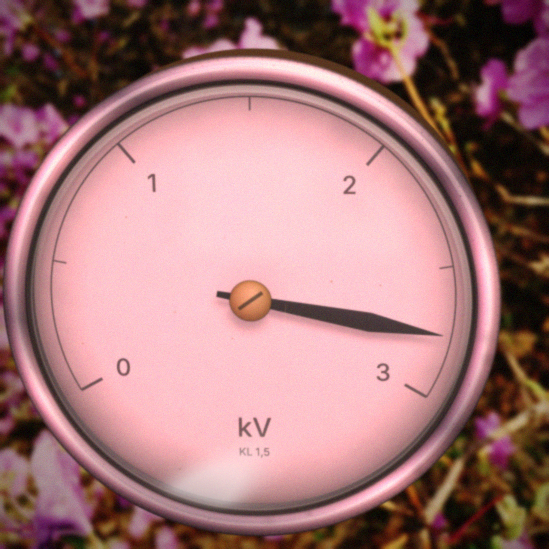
2.75 kV
